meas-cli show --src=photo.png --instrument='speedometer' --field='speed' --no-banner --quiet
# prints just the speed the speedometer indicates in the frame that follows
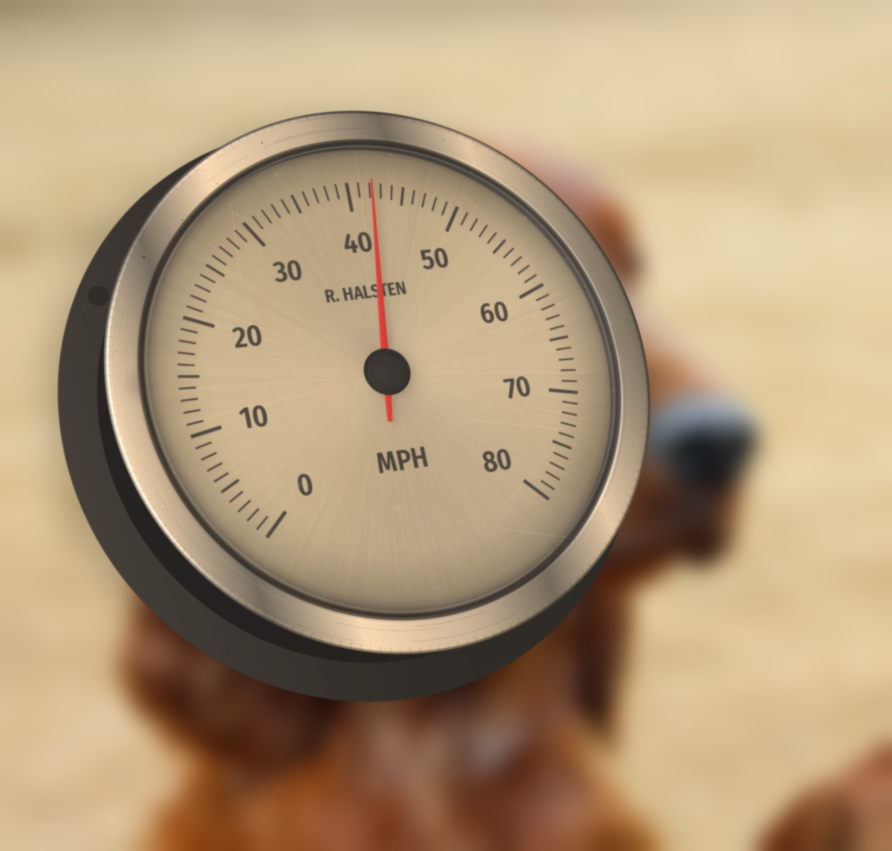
42 mph
